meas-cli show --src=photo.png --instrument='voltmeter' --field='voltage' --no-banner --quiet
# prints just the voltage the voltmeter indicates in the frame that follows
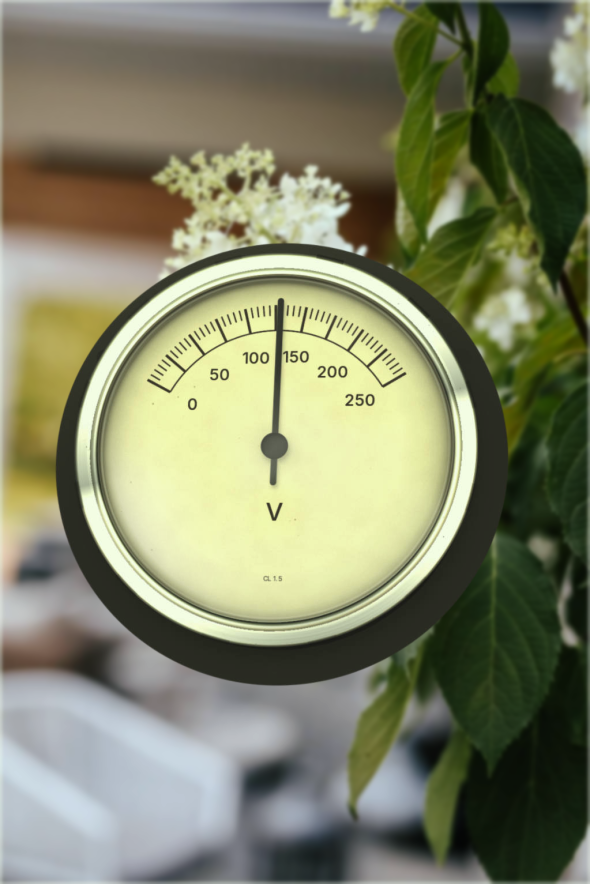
130 V
